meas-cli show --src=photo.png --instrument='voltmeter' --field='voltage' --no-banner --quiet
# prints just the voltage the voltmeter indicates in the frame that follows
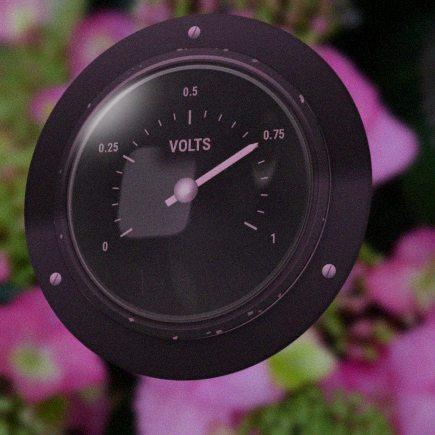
0.75 V
